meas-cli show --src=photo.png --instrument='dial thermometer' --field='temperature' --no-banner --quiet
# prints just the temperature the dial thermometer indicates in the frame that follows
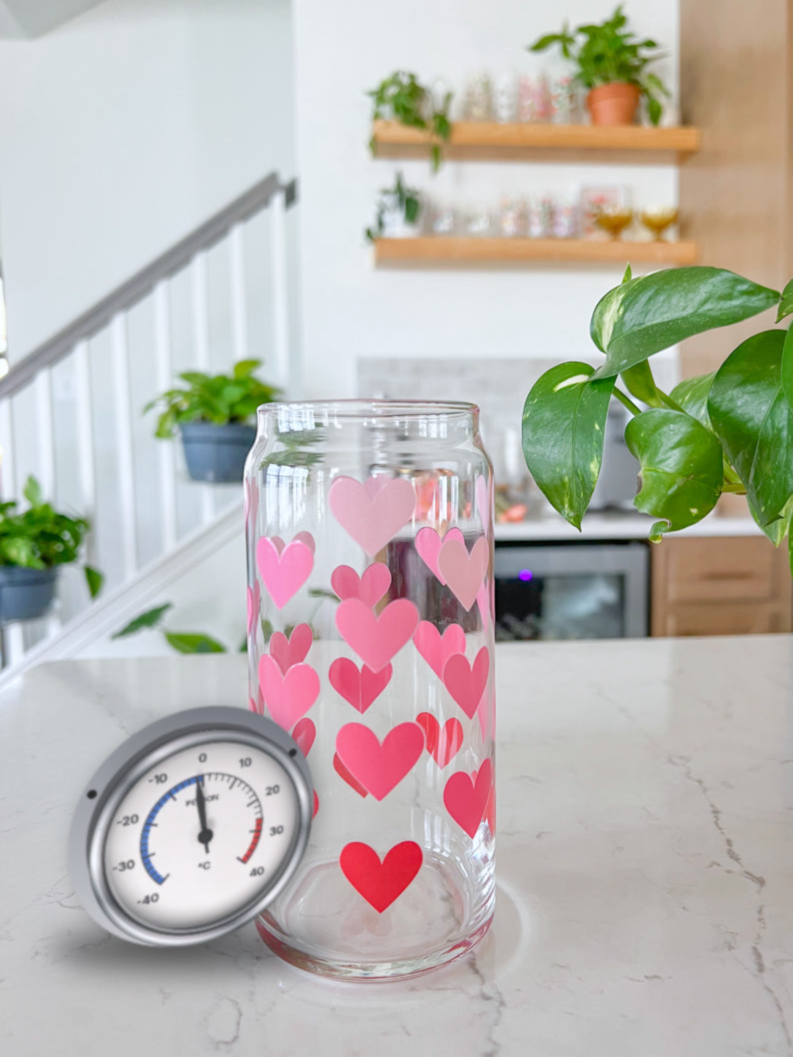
-2 °C
